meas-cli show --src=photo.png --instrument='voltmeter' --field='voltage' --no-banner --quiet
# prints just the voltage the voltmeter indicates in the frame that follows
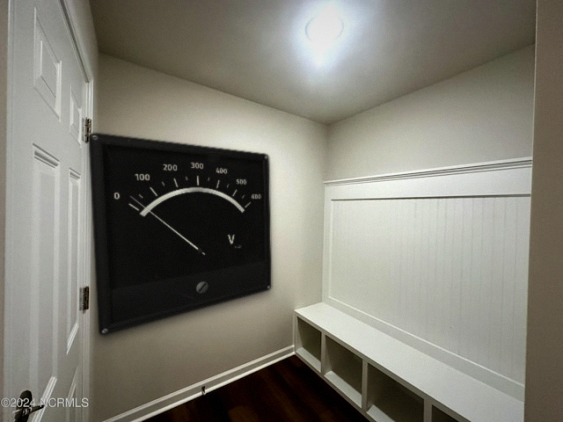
25 V
